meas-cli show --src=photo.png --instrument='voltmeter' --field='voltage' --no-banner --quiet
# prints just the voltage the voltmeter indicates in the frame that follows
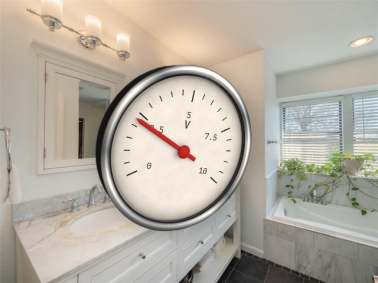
2.25 V
